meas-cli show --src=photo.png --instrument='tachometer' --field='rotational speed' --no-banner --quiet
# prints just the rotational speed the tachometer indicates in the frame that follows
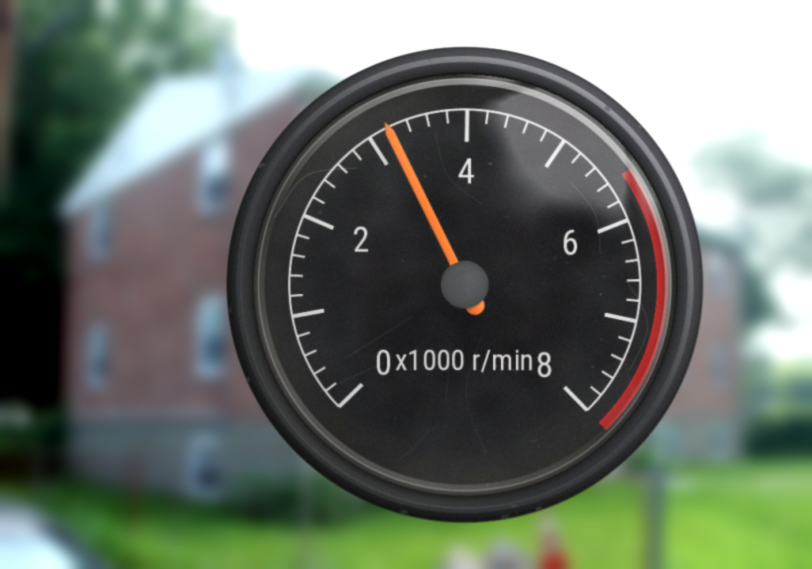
3200 rpm
